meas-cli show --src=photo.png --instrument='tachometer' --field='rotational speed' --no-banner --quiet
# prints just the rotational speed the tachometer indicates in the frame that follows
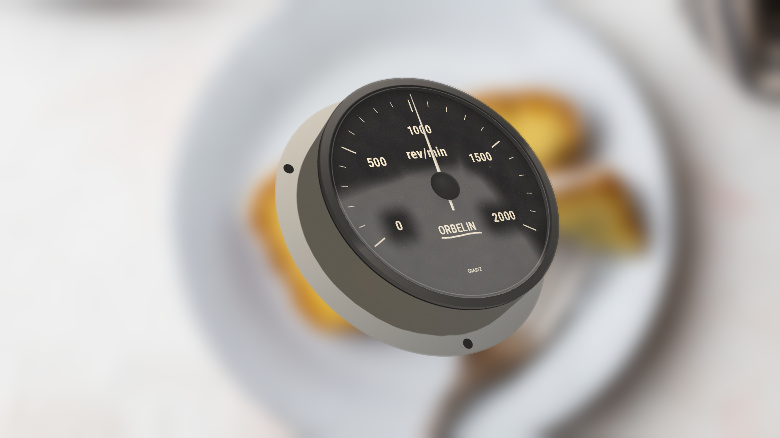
1000 rpm
